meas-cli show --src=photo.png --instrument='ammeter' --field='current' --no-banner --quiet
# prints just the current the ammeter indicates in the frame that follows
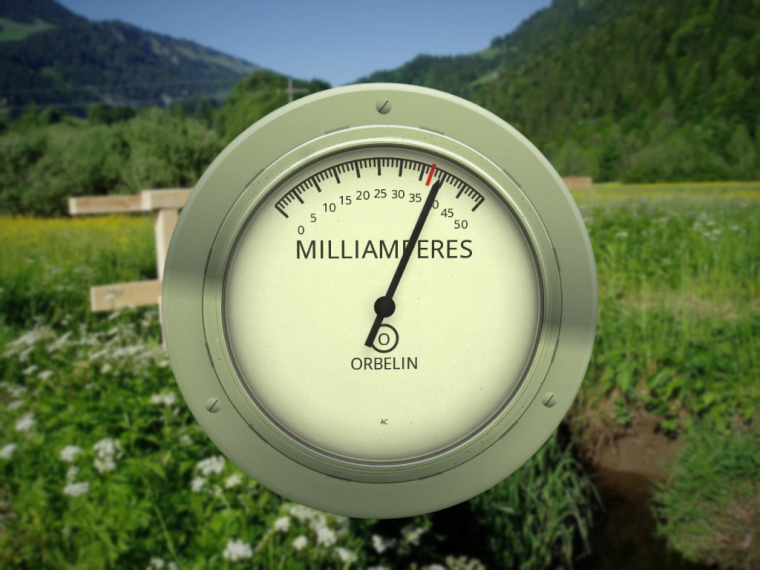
39 mA
